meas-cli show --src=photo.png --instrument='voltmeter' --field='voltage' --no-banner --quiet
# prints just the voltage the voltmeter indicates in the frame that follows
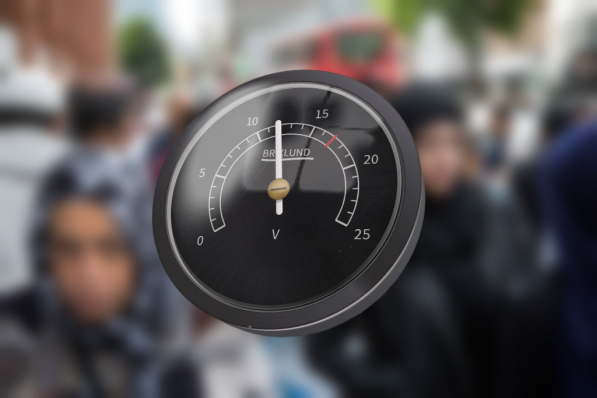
12 V
